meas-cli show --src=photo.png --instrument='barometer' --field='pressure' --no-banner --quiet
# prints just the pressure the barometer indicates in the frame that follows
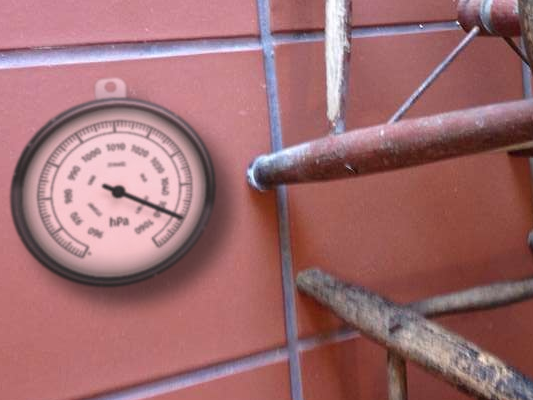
1050 hPa
